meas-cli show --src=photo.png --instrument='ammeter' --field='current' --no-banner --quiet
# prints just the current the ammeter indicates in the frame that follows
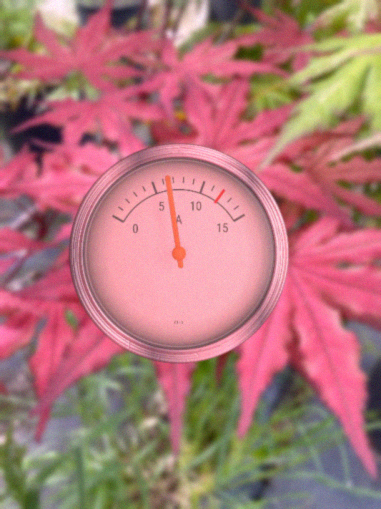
6.5 A
